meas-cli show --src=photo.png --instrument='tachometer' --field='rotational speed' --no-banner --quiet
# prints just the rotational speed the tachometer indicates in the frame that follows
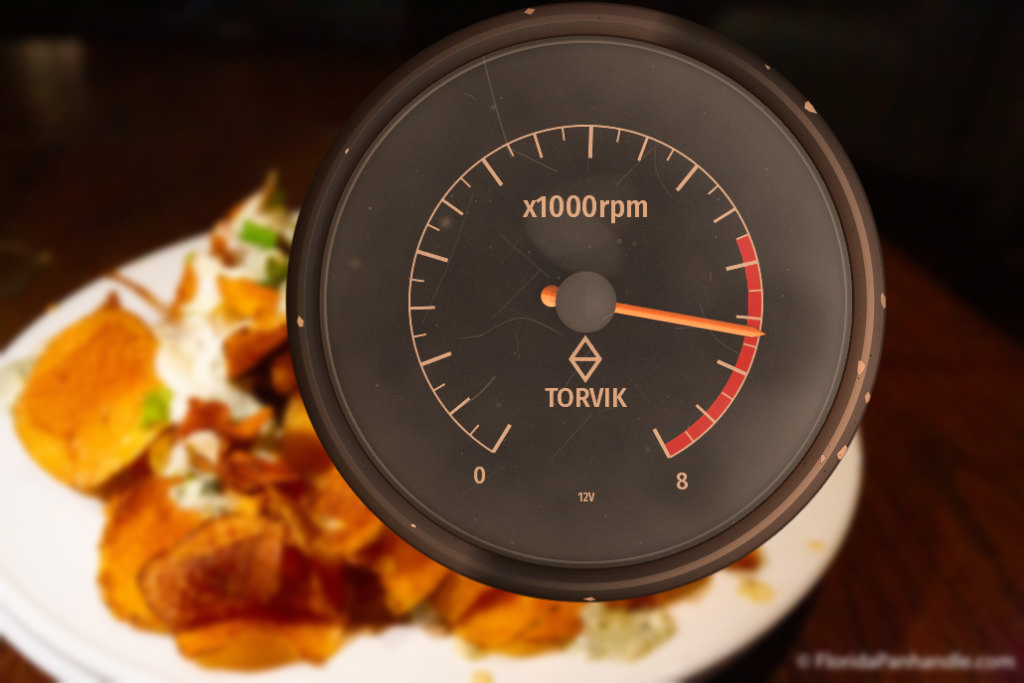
6625 rpm
